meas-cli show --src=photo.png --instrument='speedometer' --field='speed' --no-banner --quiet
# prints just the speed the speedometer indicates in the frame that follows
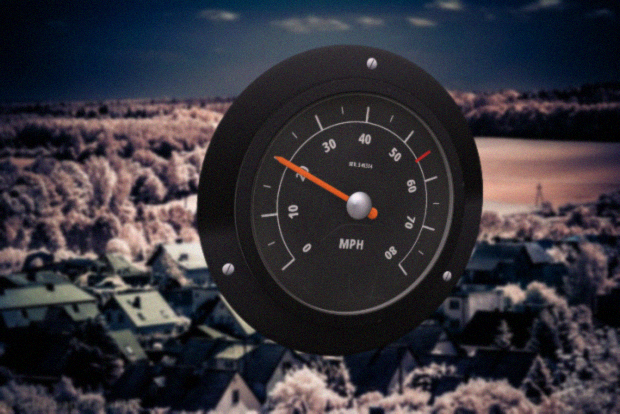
20 mph
